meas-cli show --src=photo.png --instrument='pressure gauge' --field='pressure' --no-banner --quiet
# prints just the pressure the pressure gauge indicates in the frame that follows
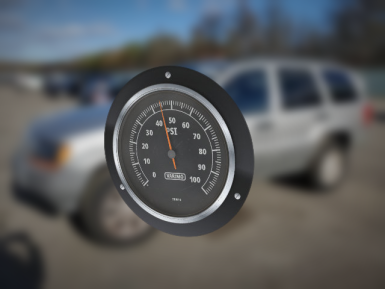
45 psi
